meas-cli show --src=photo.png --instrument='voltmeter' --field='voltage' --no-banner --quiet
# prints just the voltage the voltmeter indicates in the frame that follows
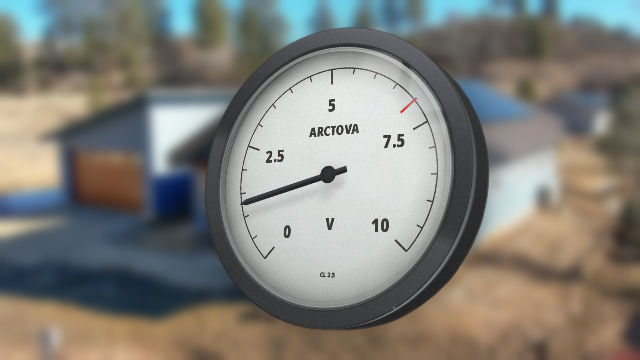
1.25 V
